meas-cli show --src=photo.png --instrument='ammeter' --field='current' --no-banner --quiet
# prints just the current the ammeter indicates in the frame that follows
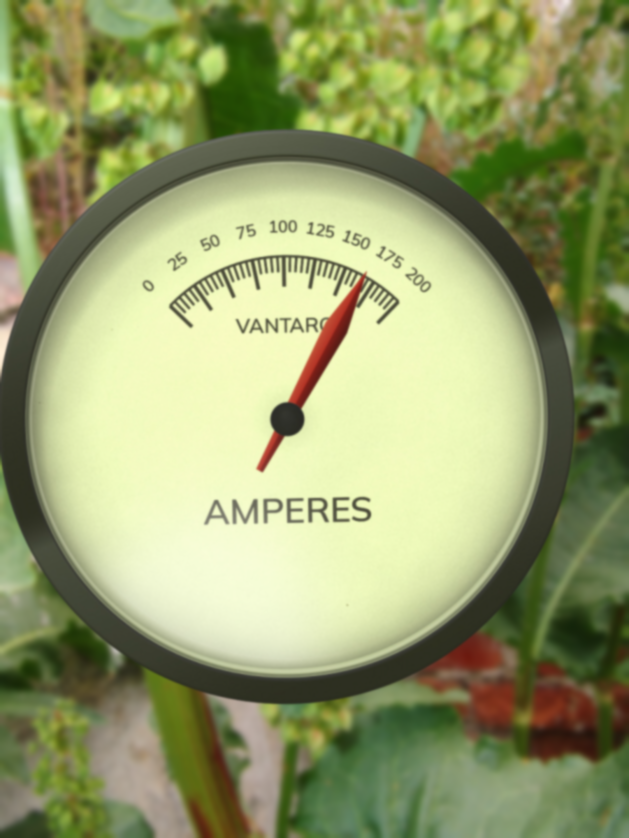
165 A
